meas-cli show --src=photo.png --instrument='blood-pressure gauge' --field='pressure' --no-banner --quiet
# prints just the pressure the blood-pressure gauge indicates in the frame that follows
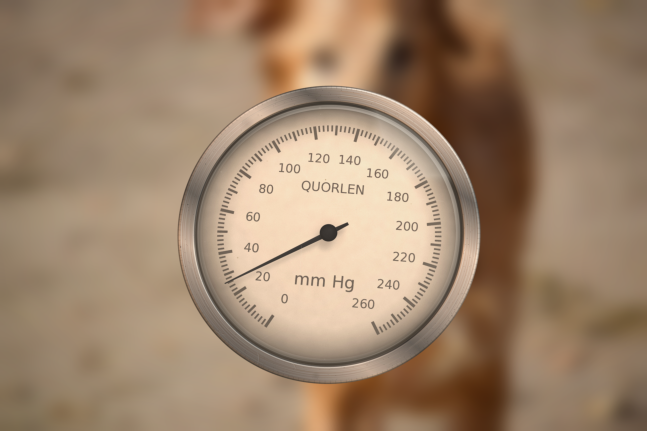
26 mmHg
